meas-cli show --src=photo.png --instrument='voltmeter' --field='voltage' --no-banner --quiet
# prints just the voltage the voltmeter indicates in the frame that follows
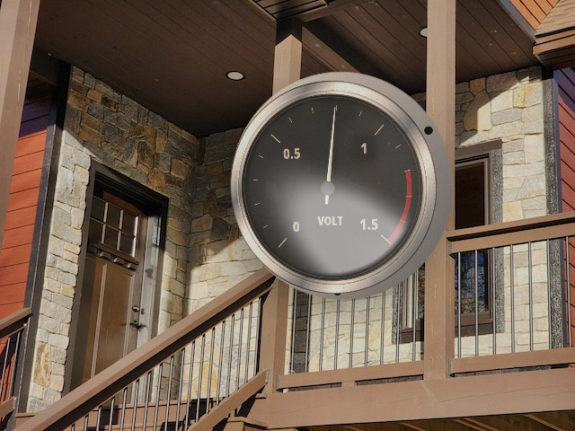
0.8 V
